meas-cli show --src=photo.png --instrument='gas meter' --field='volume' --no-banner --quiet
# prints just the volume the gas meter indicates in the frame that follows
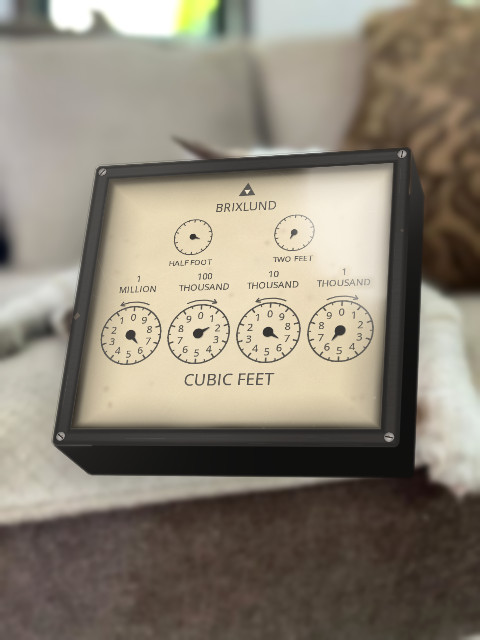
616600 ft³
